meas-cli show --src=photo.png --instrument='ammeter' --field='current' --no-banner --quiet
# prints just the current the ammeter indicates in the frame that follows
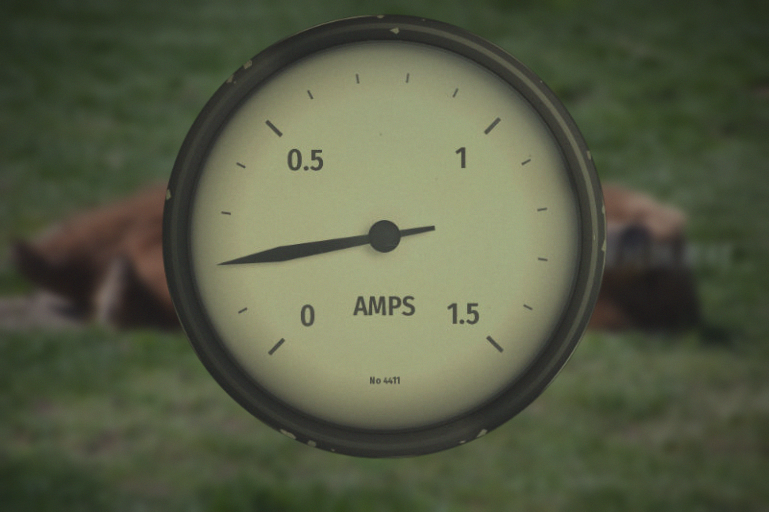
0.2 A
